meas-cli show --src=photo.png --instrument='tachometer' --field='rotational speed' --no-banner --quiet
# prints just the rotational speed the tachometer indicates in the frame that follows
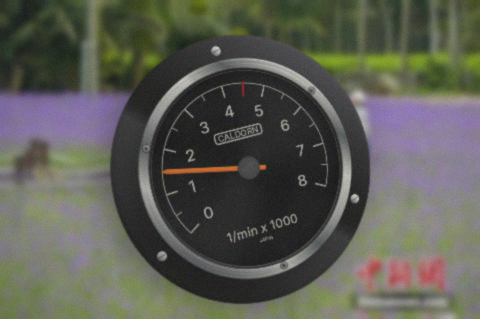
1500 rpm
